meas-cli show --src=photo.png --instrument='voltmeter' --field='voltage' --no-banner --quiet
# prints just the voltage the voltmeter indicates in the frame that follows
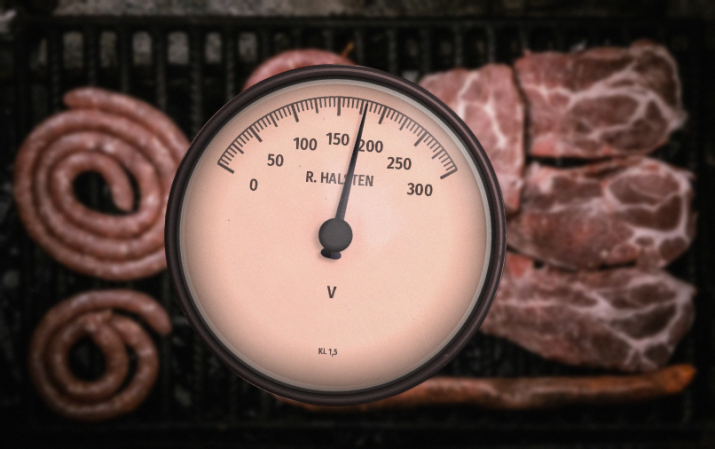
180 V
